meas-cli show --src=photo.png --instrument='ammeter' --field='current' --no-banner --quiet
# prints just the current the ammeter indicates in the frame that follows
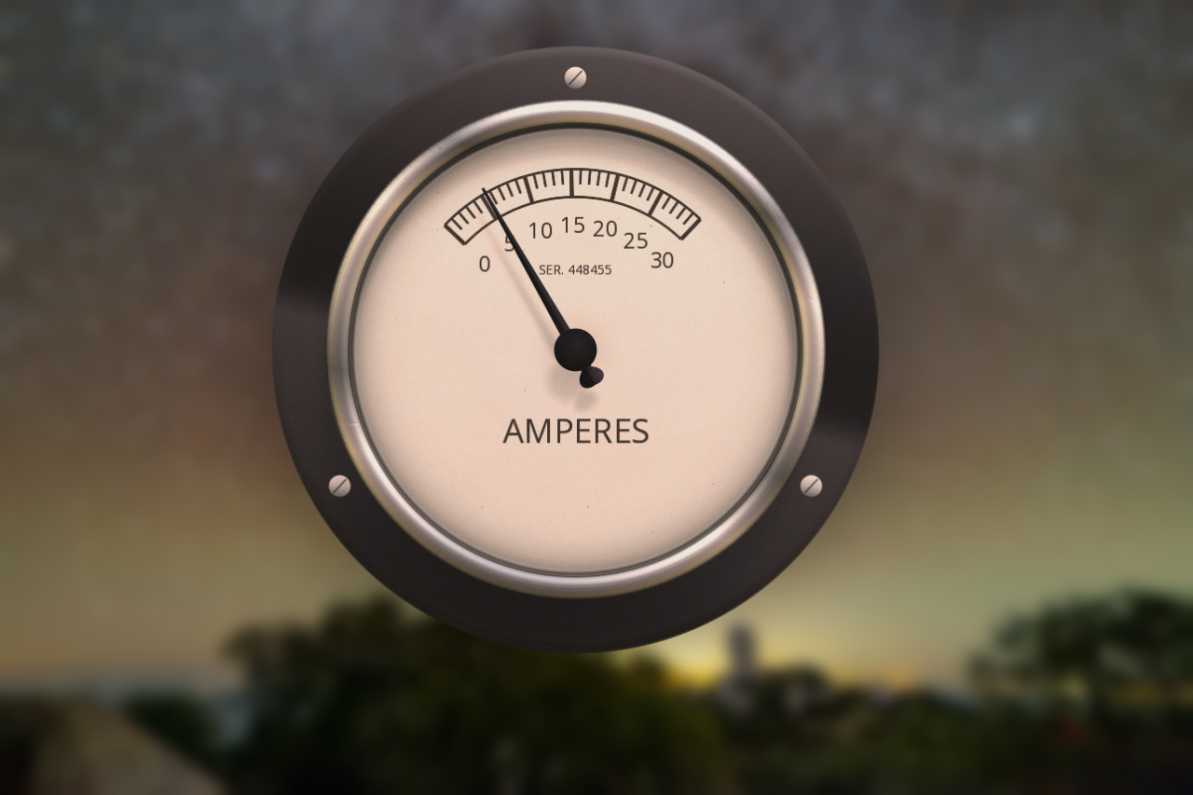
5.5 A
